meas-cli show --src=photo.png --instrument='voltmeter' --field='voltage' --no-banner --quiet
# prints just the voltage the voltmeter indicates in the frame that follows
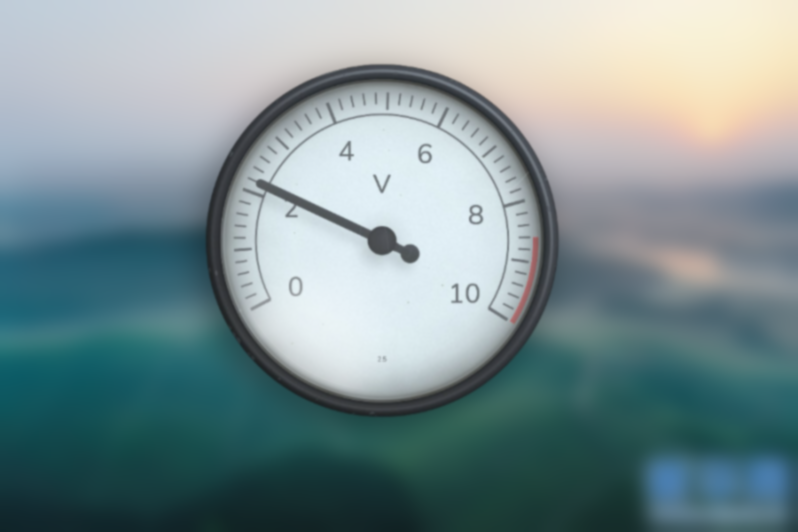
2.2 V
